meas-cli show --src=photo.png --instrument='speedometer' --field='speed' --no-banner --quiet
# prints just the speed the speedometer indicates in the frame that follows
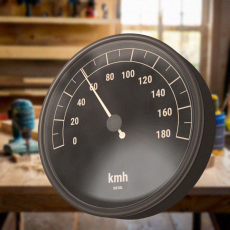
60 km/h
